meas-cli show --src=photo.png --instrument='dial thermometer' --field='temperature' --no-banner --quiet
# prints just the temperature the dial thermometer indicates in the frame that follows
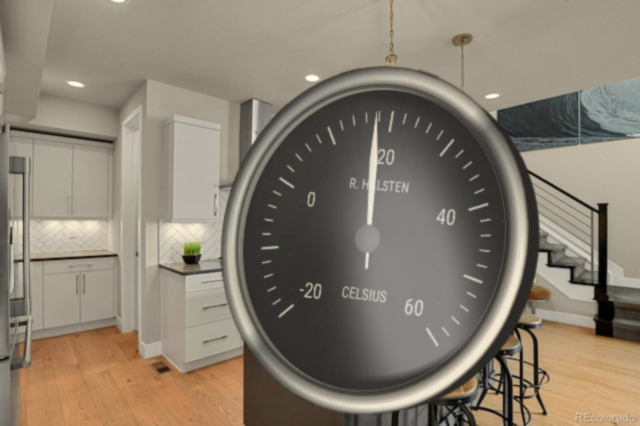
18 °C
